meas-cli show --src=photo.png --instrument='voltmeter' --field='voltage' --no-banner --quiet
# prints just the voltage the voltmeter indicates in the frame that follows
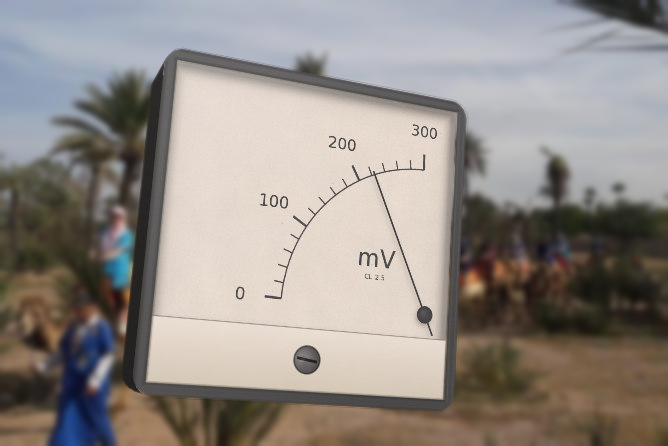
220 mV
